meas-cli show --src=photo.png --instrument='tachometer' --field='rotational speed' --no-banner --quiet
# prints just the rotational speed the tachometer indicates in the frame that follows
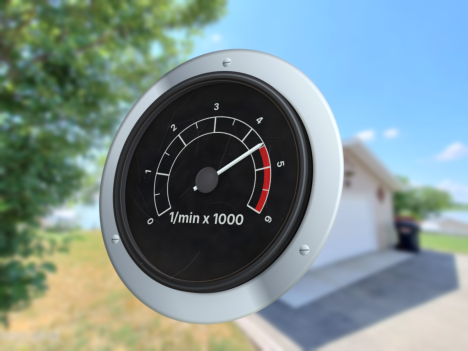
4500 rpm
